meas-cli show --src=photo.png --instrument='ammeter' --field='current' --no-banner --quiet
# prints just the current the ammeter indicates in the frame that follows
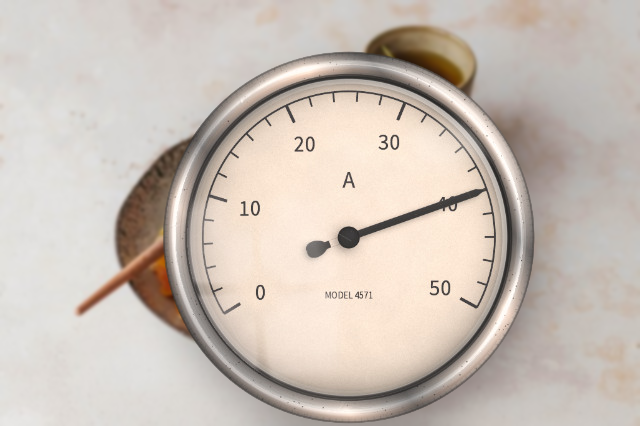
40 A
